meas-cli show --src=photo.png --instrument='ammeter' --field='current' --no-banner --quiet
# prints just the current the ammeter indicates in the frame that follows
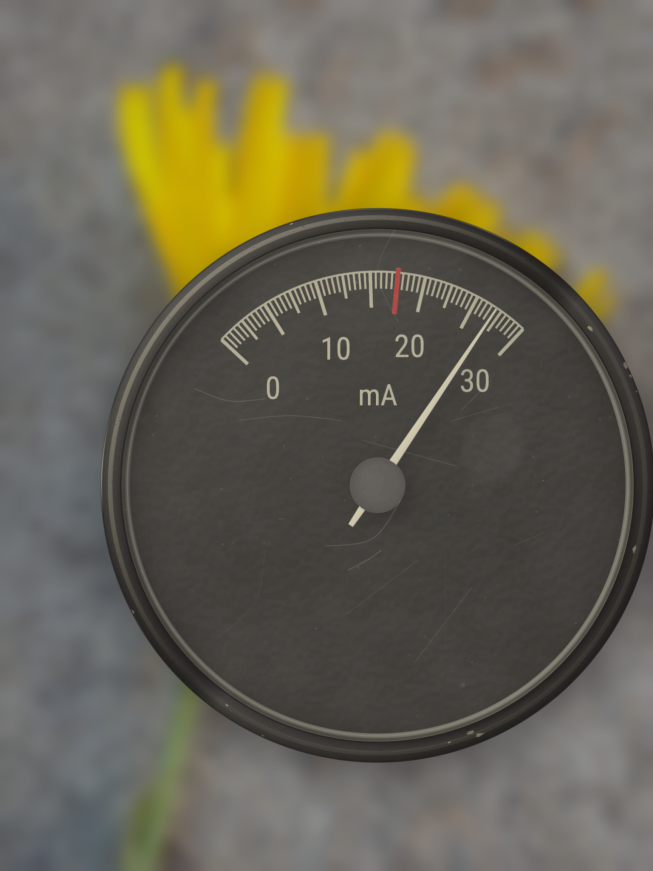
27 mA
